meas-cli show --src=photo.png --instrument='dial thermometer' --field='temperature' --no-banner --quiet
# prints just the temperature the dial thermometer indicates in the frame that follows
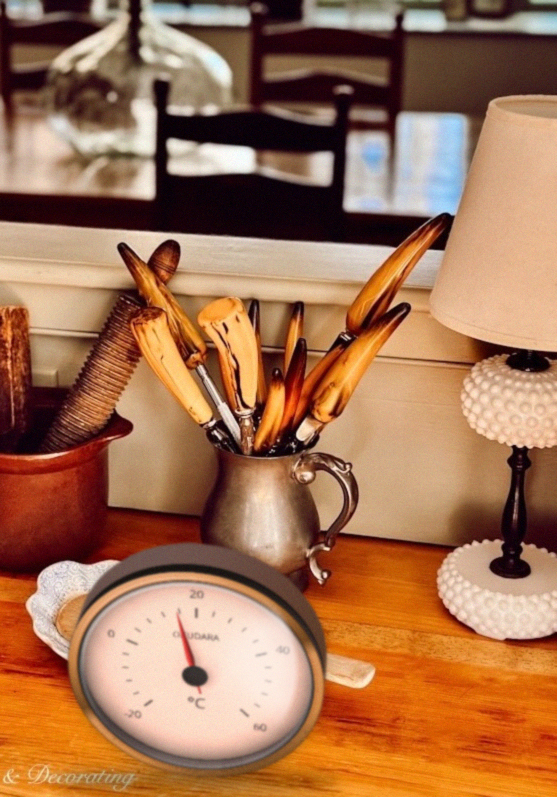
16 °C
